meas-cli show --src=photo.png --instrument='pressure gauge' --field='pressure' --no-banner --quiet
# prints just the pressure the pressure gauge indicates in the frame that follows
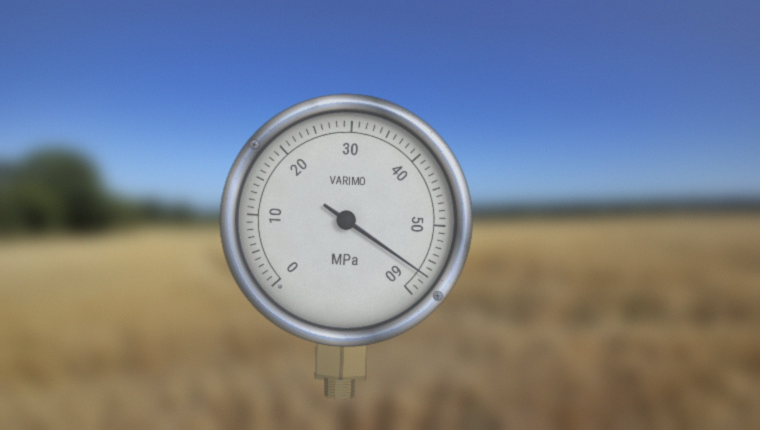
57 MPa
